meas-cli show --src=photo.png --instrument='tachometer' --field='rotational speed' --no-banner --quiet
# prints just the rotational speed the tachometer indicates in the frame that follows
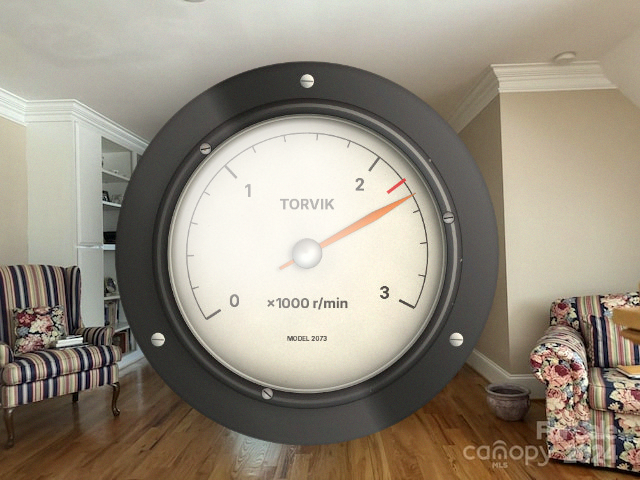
2300 rpm
